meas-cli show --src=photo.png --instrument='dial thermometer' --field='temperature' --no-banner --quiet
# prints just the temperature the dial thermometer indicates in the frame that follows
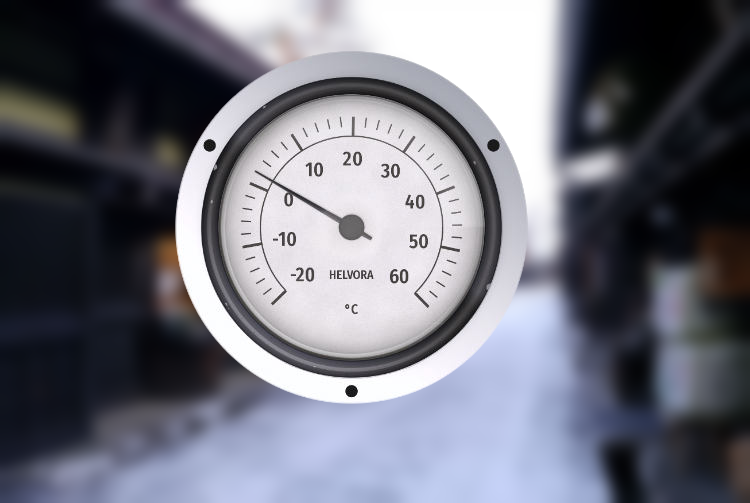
2 °C
